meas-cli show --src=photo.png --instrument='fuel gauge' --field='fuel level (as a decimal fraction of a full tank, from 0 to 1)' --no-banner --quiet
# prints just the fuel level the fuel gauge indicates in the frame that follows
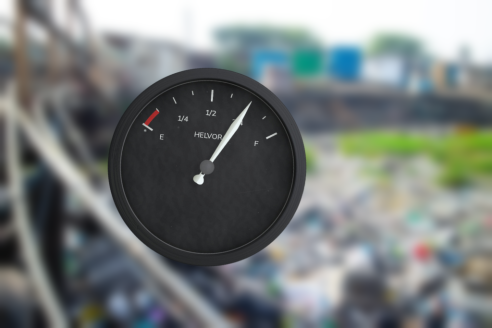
0.75
